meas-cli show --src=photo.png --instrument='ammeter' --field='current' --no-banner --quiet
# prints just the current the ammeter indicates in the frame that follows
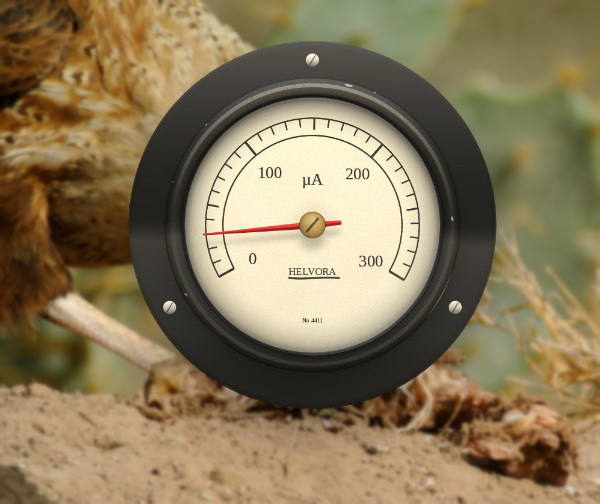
30 µA
